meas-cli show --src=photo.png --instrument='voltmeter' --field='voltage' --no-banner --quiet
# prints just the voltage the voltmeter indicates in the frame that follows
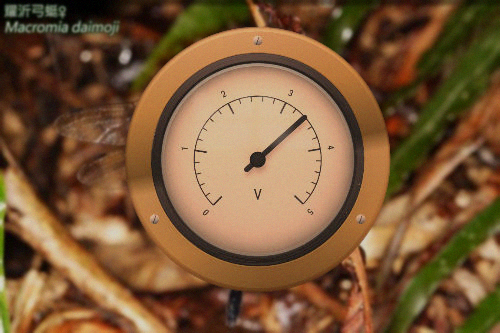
3.4 V
